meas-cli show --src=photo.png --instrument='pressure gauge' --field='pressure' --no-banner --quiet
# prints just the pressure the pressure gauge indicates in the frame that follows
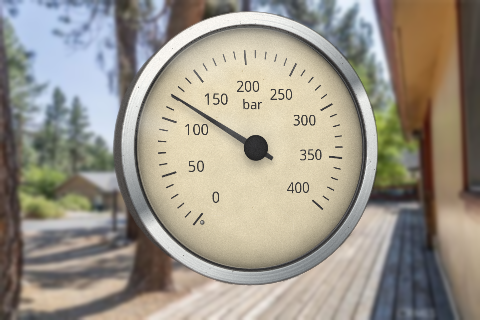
120 bar
